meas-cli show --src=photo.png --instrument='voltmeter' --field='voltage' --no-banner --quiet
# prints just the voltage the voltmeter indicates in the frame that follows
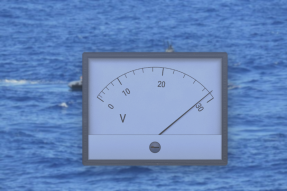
29 V
